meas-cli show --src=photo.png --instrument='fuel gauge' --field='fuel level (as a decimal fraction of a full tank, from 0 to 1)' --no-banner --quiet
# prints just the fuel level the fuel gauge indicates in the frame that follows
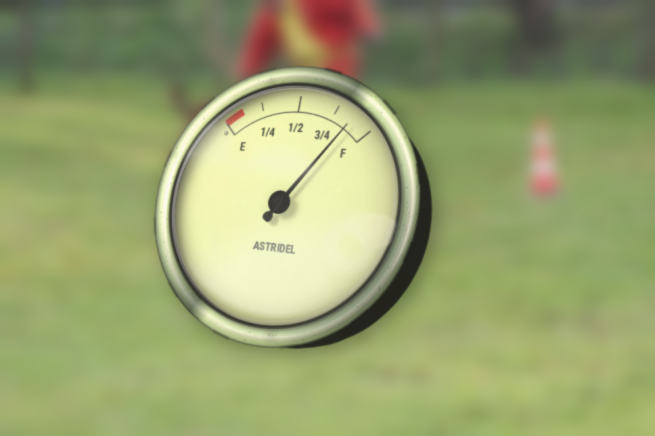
0.875
